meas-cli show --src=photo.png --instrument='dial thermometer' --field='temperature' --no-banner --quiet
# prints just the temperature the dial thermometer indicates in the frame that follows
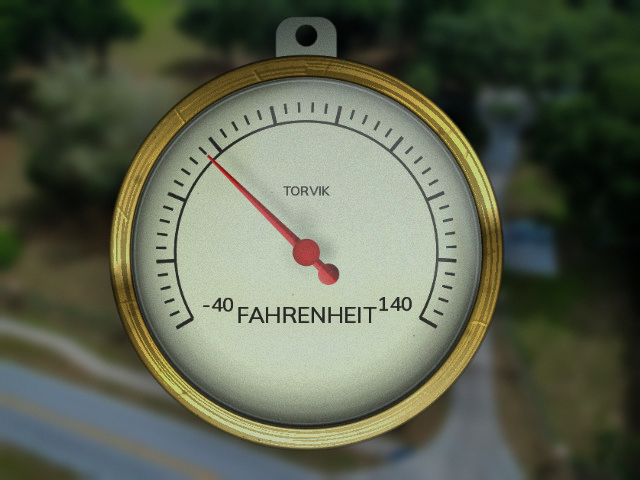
16 °F
